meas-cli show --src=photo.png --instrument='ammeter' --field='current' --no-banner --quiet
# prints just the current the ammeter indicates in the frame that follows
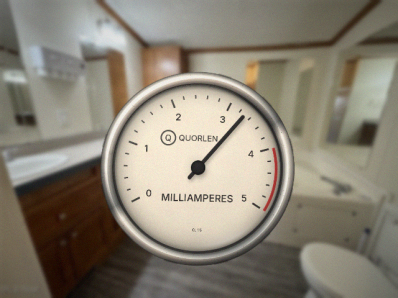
3.3 mA
